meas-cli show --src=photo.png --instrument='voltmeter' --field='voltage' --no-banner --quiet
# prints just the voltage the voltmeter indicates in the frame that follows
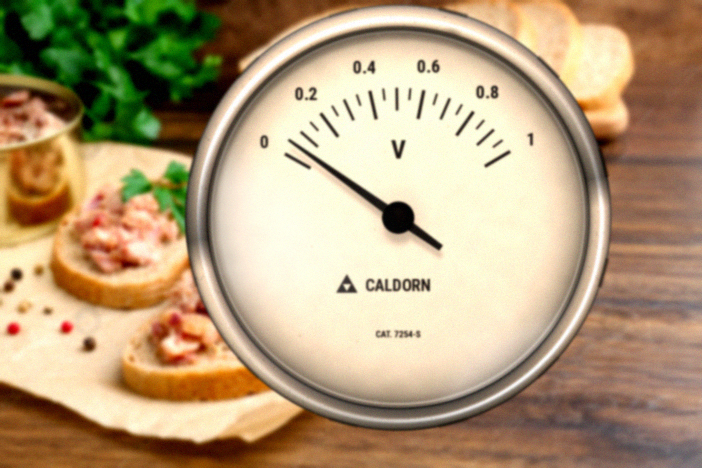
0.05 V
